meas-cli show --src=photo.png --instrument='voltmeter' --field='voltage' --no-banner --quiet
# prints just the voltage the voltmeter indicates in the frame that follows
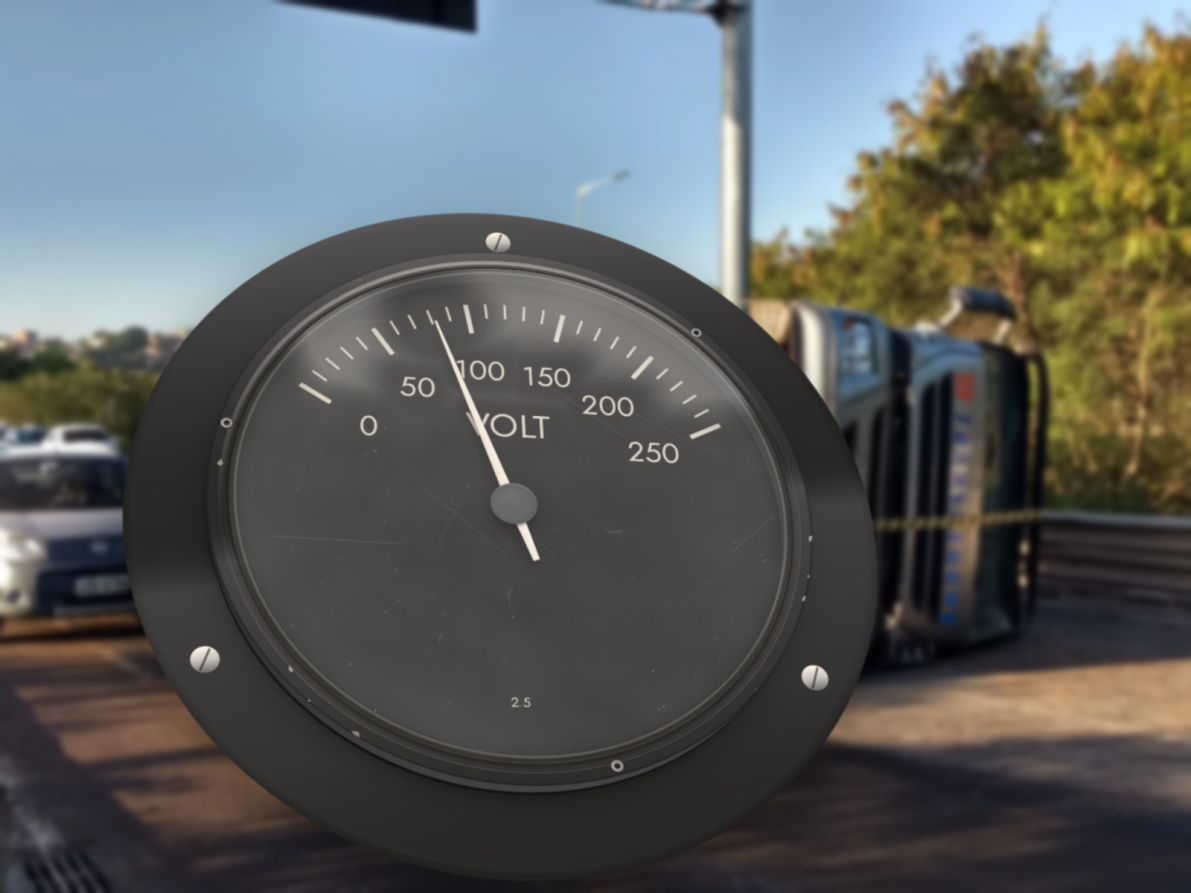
80 V
